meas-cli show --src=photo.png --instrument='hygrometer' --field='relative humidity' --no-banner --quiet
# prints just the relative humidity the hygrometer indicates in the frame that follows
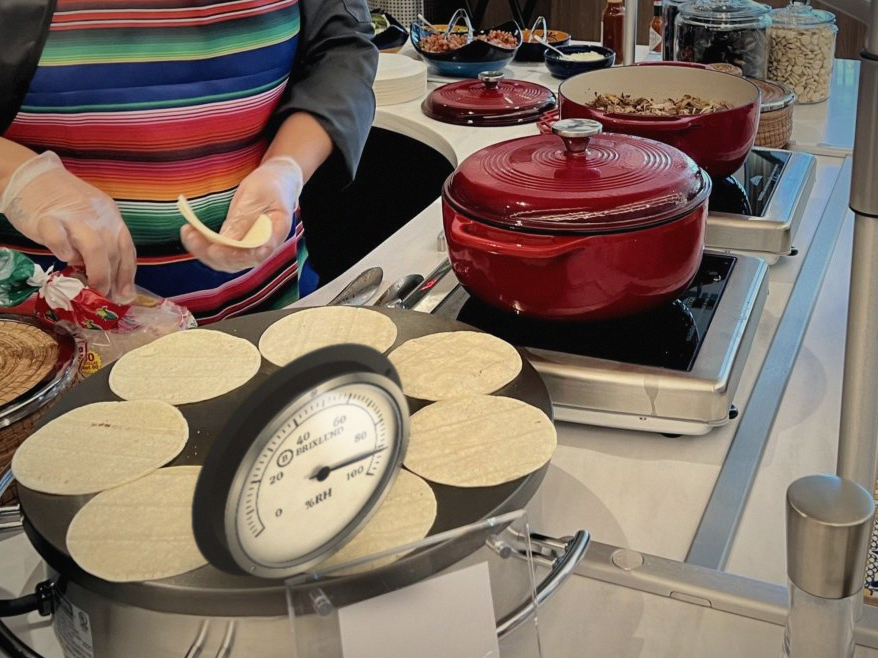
90 %
